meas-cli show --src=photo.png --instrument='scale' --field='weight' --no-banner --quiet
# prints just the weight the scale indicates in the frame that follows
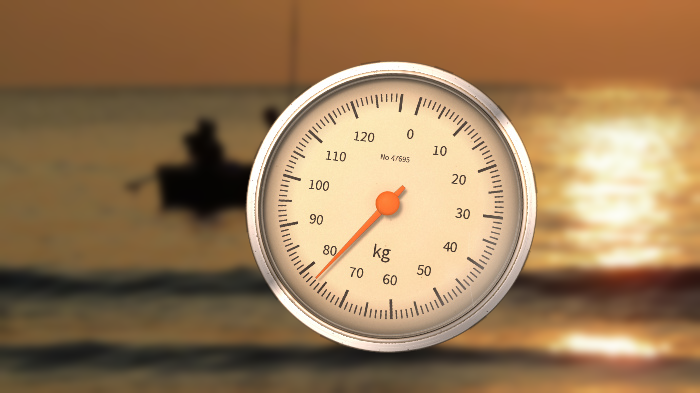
77 kg
